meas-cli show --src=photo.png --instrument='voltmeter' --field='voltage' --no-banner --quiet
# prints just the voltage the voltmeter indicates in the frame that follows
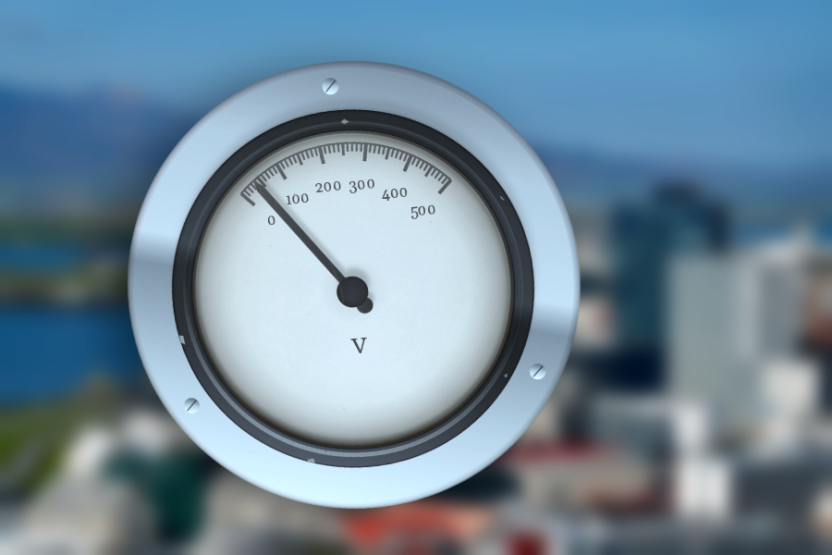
40 V
